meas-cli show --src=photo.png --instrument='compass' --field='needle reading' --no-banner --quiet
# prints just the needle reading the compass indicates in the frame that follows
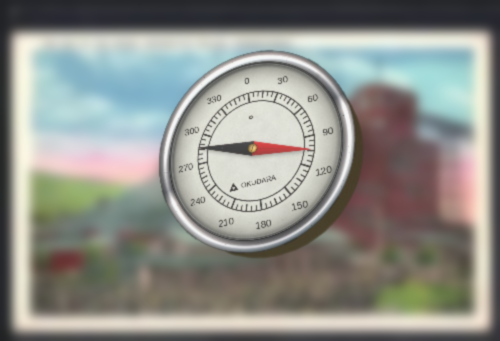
105 °
